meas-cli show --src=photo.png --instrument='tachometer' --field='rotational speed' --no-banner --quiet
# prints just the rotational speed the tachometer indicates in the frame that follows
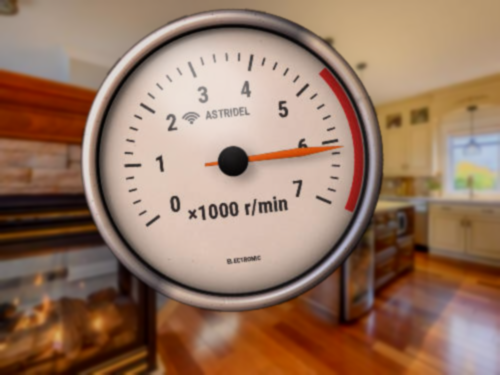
6100 rpm
